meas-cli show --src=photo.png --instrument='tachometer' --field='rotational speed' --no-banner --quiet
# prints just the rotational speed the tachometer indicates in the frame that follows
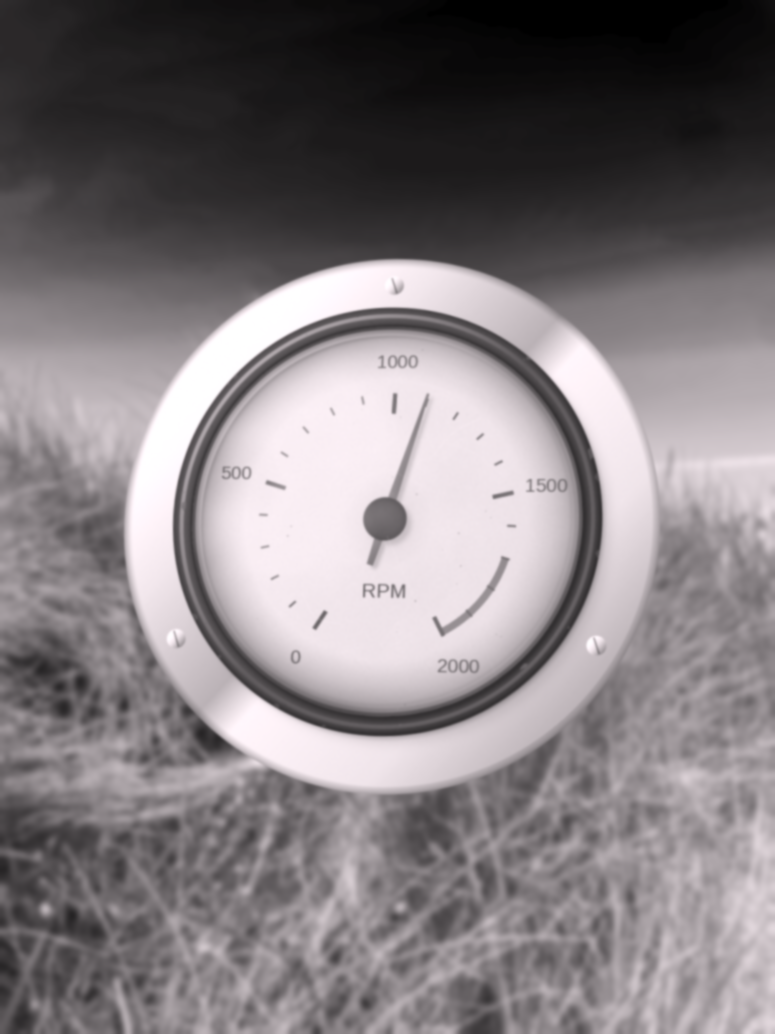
1100 rpm
